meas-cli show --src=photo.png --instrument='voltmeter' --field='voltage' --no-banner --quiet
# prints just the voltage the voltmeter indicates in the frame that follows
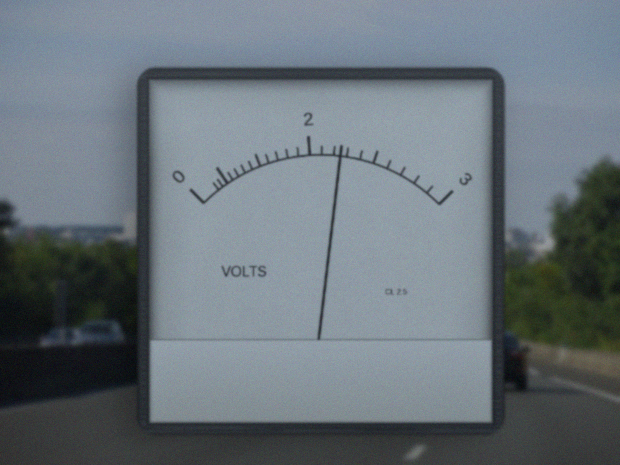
2.25 V
